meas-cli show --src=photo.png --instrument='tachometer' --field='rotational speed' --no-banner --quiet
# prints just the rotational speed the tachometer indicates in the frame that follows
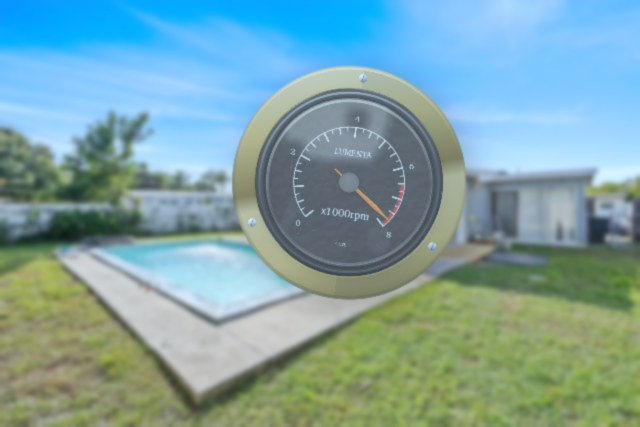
7750 rpm
